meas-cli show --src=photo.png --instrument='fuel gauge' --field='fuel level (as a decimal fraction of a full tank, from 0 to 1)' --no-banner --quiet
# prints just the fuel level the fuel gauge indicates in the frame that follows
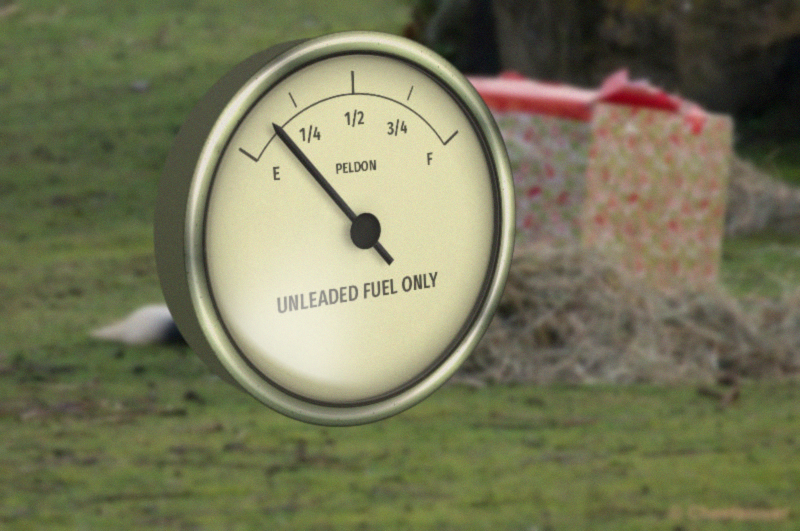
0.125
